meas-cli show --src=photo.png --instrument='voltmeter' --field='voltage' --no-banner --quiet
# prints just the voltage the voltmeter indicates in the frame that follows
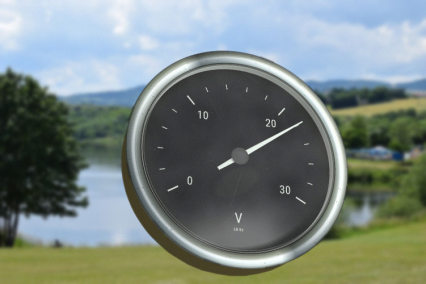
22 V
